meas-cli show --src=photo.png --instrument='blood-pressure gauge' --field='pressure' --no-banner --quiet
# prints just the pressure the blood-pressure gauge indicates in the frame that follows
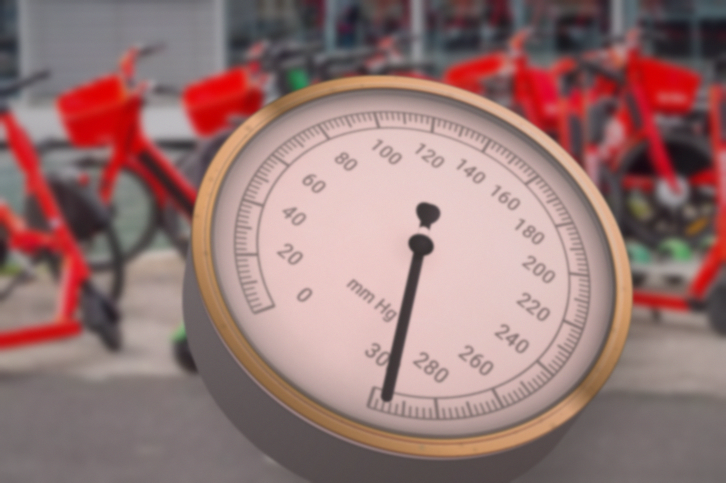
296 mmHg
